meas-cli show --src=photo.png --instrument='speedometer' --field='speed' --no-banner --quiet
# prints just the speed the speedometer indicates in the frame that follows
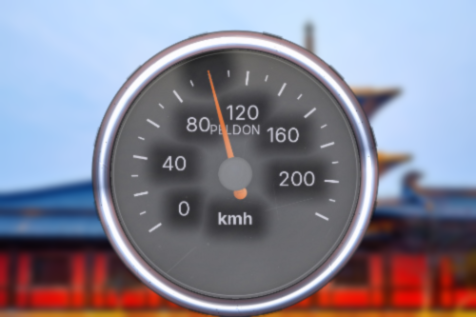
100 km/h
